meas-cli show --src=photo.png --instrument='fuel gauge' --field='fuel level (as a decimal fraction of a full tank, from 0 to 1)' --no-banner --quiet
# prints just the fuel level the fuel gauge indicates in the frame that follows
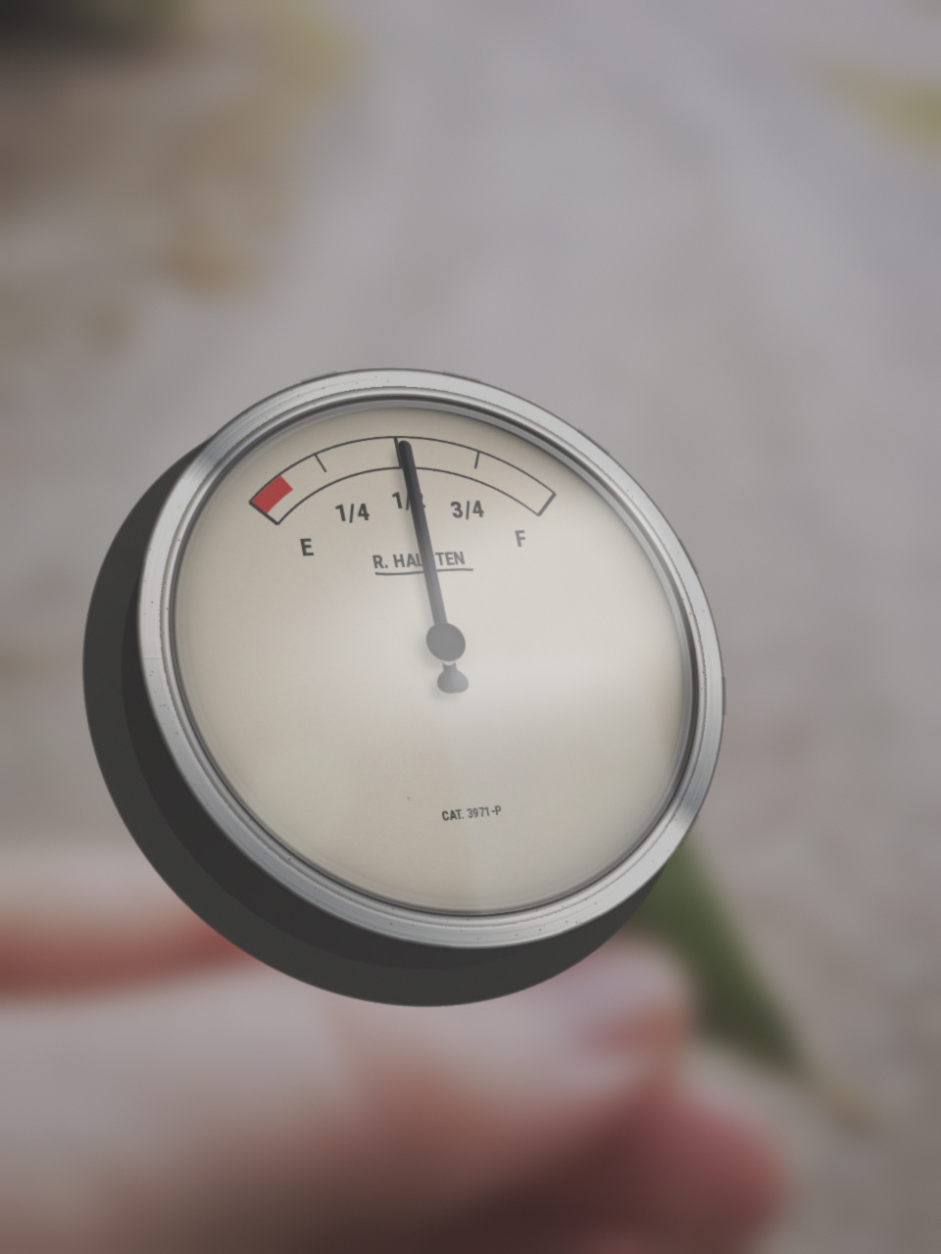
0.5
